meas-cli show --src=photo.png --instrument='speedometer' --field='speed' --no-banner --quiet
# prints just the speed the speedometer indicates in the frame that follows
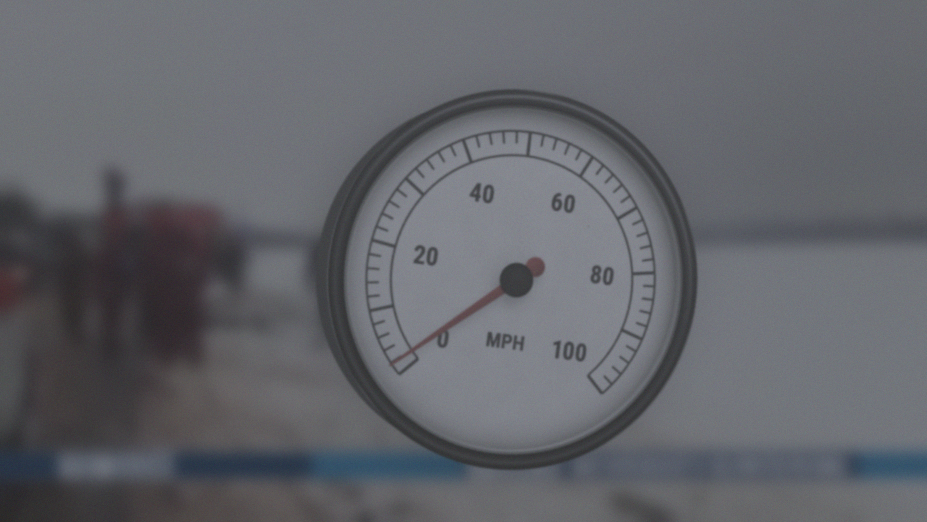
2 mph
